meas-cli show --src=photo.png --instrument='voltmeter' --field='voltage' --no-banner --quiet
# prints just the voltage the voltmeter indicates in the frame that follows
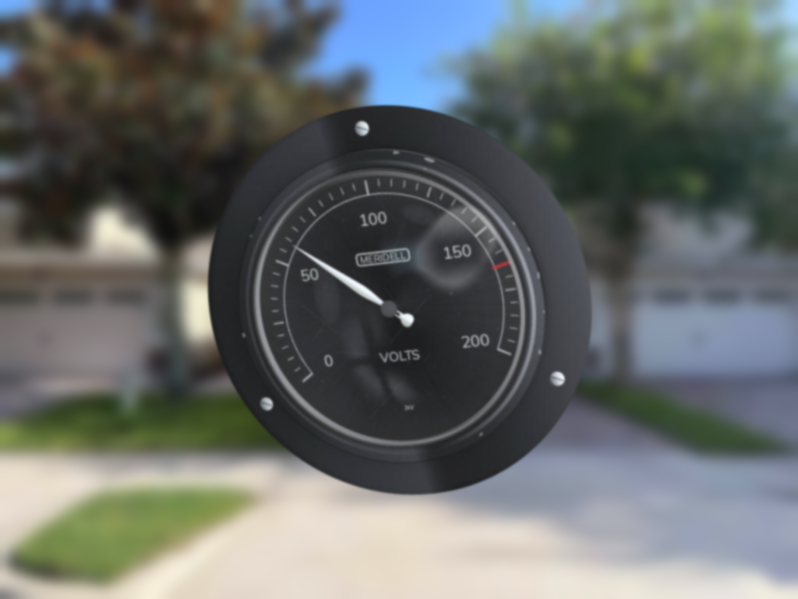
60 V
